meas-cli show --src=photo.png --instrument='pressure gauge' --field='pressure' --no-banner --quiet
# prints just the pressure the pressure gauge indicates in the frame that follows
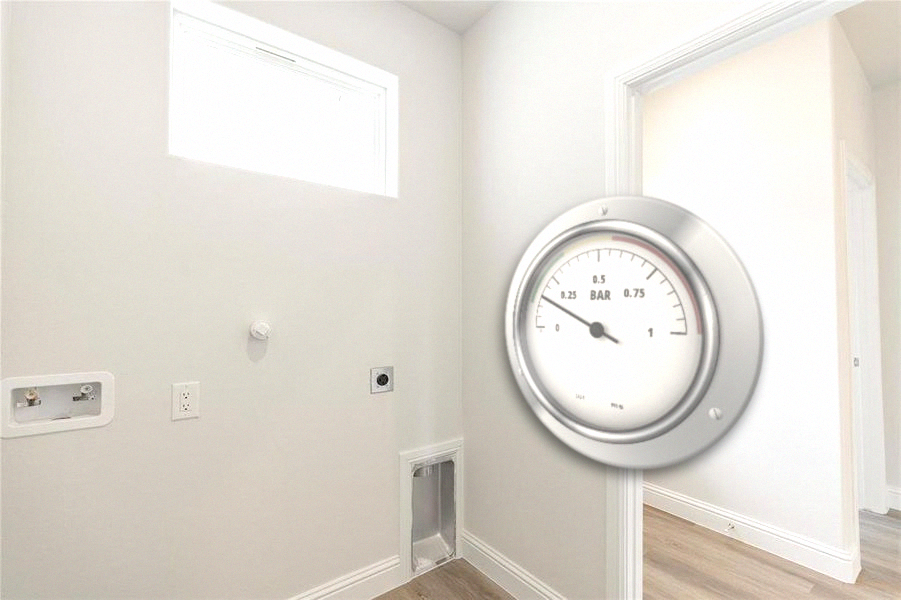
0.15 bar
